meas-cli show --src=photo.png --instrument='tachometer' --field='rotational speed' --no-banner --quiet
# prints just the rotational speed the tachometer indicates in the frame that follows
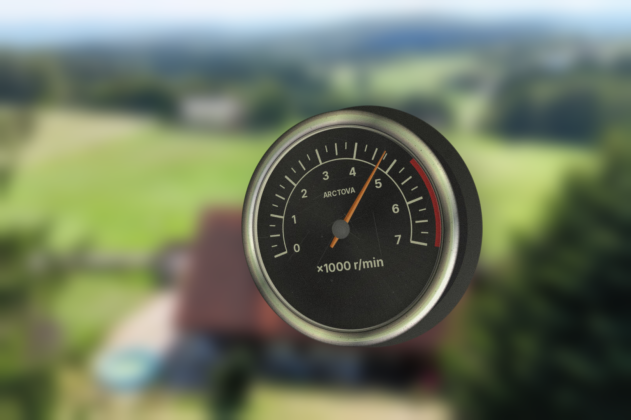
4750 rpm
